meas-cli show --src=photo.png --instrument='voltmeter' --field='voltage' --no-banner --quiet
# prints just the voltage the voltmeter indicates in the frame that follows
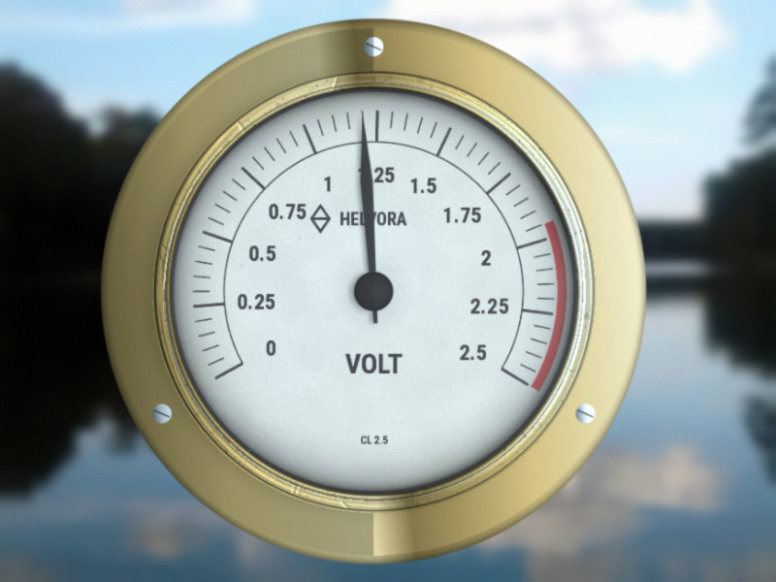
1.2 V
